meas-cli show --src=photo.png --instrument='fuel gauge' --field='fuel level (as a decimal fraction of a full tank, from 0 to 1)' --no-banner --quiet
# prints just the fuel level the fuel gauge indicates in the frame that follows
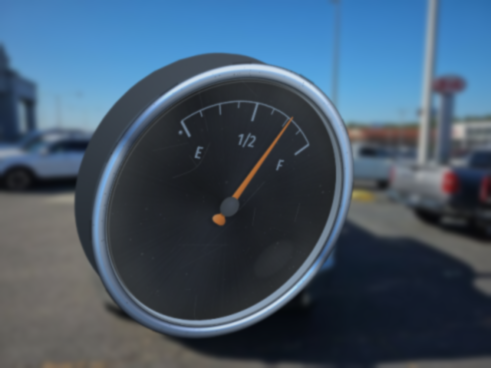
0.75
